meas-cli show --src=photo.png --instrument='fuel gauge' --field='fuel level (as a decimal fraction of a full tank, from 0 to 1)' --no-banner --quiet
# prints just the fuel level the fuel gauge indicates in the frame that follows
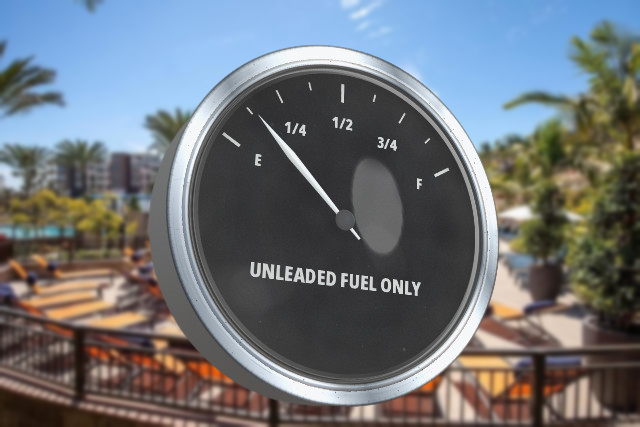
0.125
